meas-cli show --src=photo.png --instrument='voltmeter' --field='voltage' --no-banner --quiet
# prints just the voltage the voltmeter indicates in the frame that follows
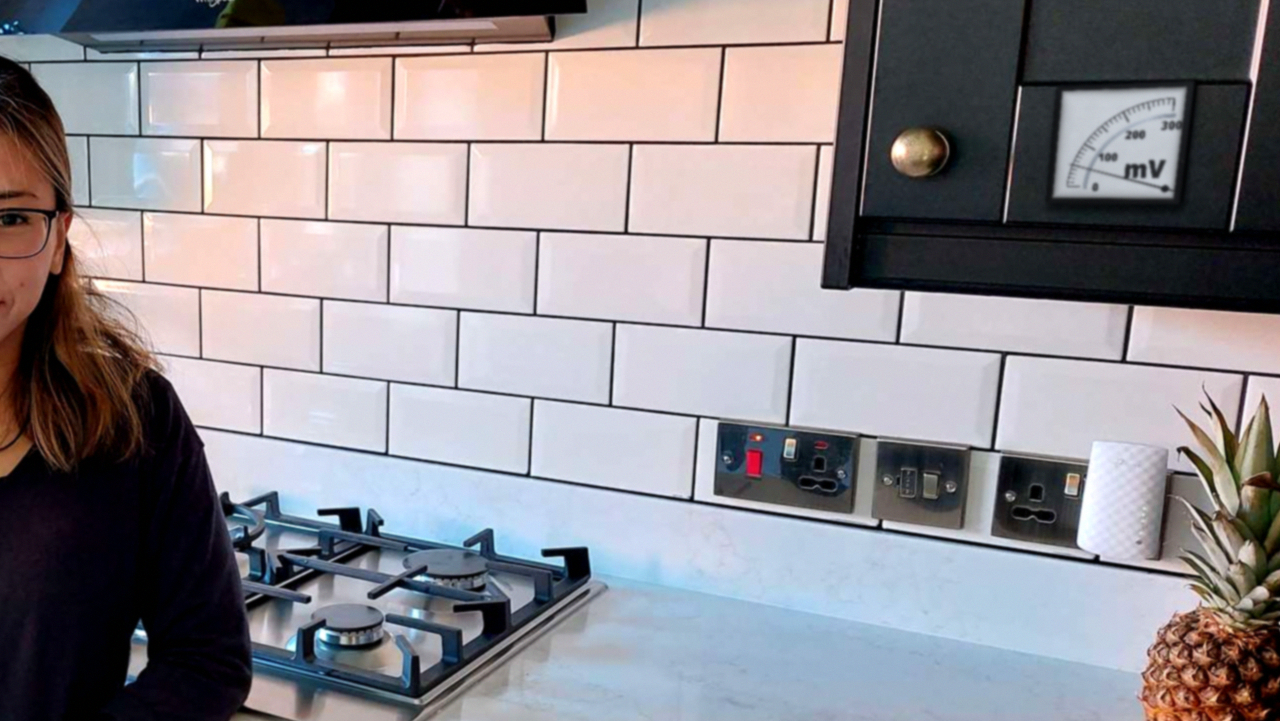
50 mV
